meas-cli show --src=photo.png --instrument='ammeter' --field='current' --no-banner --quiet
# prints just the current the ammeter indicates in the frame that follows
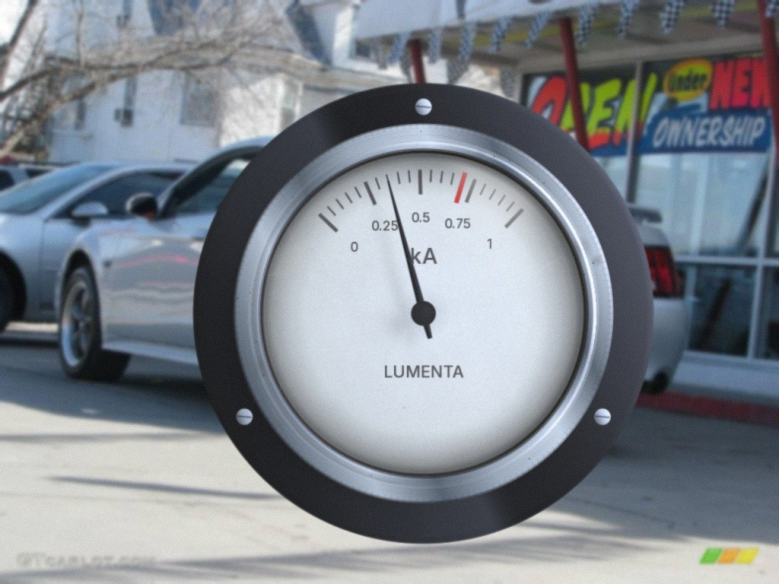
0.35 kA
